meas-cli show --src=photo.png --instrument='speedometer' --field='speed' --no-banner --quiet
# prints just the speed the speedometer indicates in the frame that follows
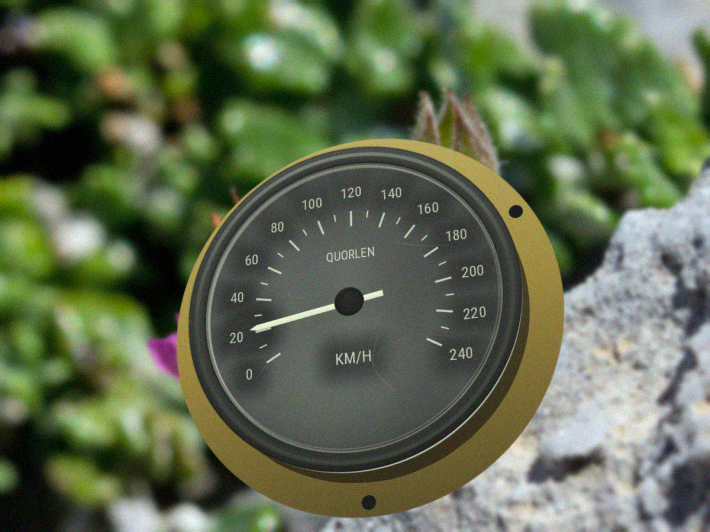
20 km/h
